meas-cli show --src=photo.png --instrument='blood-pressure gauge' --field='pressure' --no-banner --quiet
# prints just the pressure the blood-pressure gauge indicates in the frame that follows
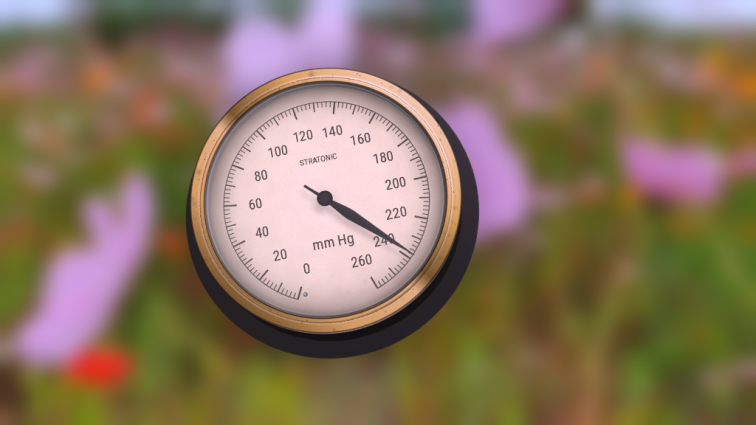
238 mmHg
